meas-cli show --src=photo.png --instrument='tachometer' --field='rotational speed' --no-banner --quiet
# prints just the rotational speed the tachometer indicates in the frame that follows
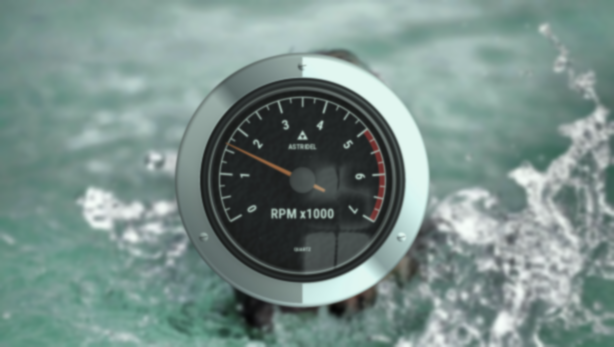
1625 rpm
